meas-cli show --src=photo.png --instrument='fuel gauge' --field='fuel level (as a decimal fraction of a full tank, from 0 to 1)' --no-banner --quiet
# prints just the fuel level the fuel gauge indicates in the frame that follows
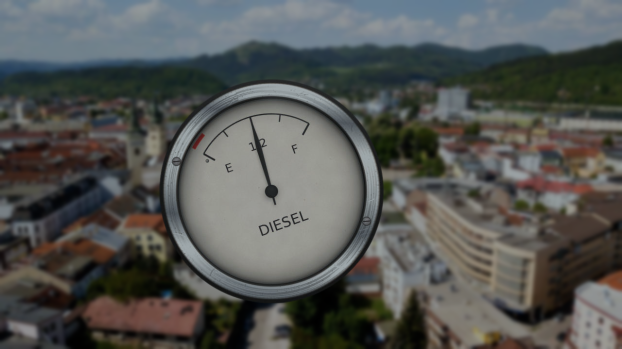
0.5
